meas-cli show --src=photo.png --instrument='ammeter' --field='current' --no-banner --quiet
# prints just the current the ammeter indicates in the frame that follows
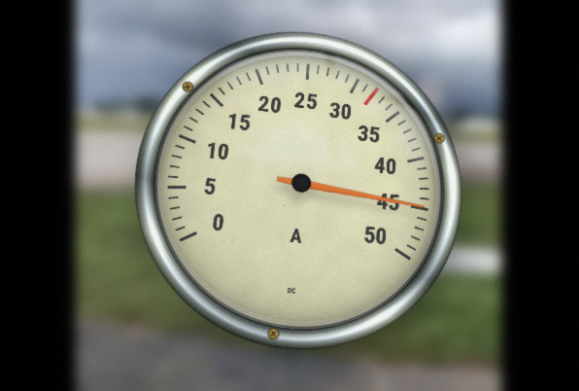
45 A
